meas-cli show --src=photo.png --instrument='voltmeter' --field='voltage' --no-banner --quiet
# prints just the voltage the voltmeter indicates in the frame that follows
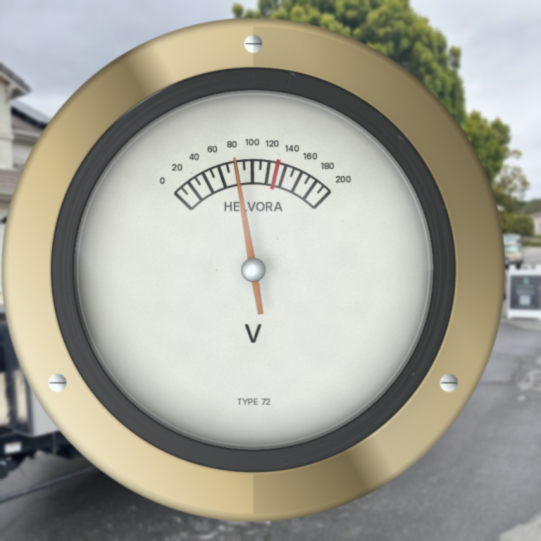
80 V
